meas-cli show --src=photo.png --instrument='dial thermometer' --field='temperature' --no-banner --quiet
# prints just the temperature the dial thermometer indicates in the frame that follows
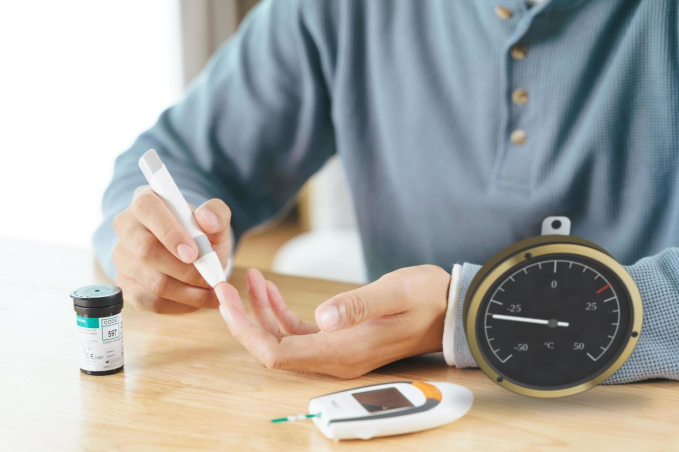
-30 °C
